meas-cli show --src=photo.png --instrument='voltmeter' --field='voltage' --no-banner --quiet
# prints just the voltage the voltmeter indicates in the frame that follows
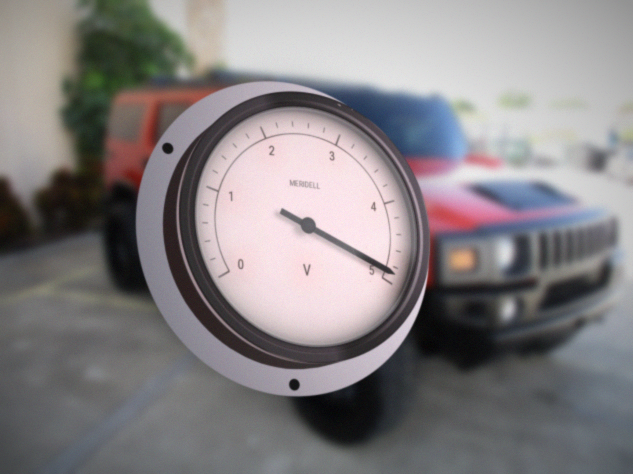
4.9 V
